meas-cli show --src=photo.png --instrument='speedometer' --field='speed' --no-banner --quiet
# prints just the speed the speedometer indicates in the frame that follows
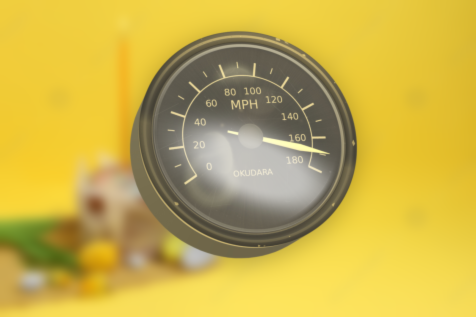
170 mph
